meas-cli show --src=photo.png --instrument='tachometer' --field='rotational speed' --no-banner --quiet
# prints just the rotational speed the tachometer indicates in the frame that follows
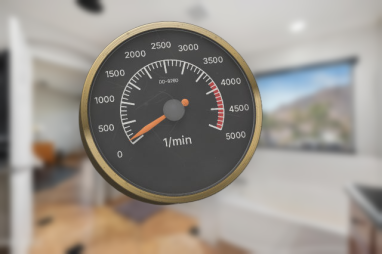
100 rpm
